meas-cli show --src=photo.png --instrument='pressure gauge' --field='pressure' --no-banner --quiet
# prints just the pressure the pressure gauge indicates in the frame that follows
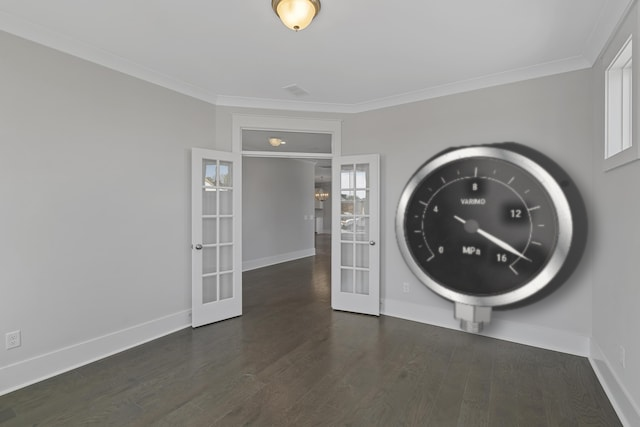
15 MPa
